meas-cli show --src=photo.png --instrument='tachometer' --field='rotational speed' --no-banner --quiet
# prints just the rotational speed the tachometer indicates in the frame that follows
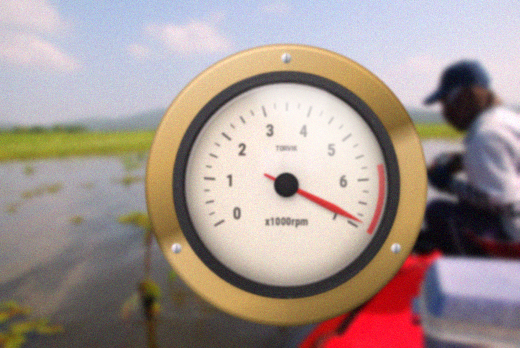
6875 rpm
